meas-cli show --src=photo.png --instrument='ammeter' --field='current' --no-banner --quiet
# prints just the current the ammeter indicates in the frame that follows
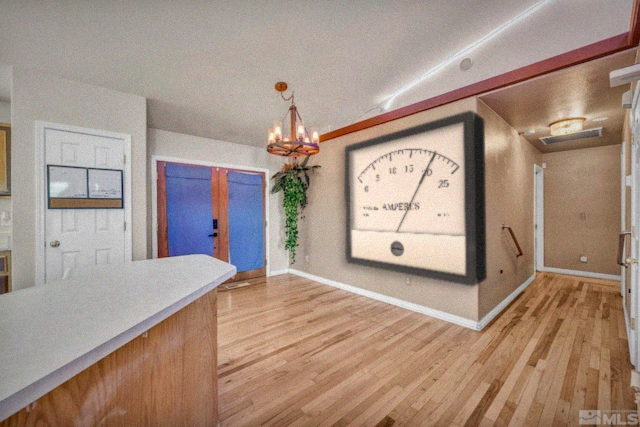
20 A
